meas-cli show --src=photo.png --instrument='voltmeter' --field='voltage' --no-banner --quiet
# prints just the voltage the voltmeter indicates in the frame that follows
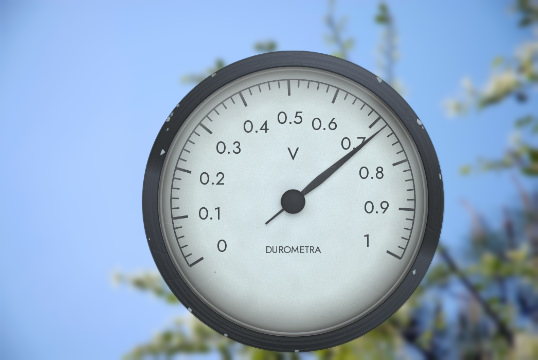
0.72 V
